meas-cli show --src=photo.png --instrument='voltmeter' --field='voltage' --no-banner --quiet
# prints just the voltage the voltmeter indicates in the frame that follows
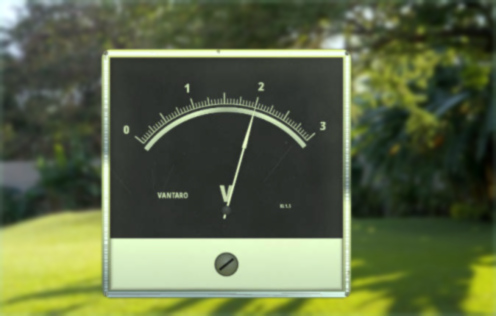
2 V
